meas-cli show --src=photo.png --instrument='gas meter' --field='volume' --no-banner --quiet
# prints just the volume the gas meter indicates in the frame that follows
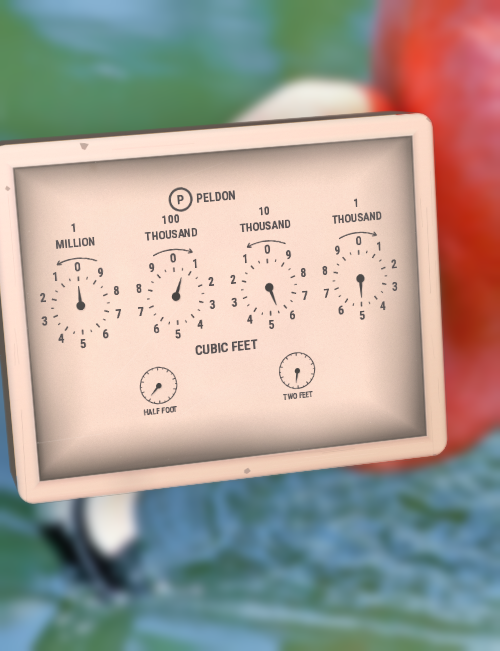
5500 ft³
